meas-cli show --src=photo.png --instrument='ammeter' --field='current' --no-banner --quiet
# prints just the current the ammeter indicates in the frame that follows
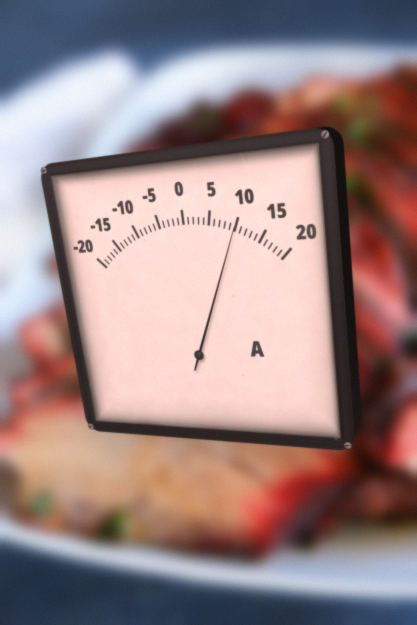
10 A
